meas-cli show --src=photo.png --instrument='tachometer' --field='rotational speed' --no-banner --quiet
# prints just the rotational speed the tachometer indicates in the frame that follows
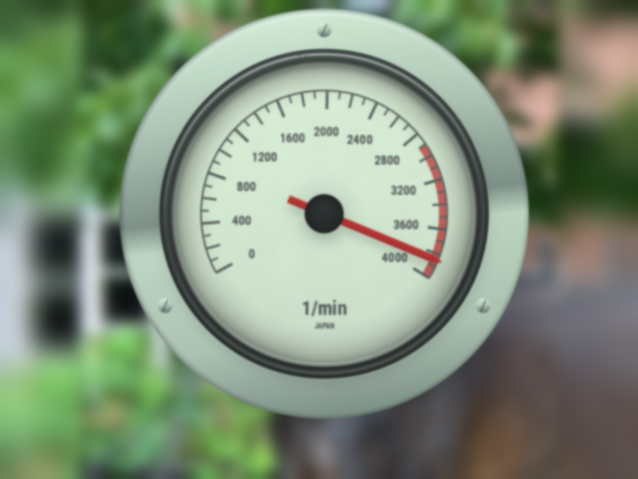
3850 rpm
